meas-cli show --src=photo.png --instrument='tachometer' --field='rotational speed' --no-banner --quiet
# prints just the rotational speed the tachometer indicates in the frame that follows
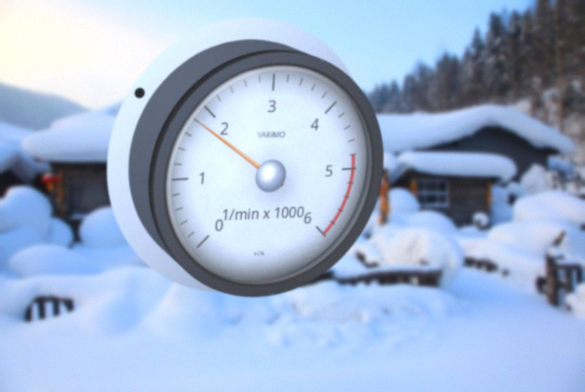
1800 rpm
